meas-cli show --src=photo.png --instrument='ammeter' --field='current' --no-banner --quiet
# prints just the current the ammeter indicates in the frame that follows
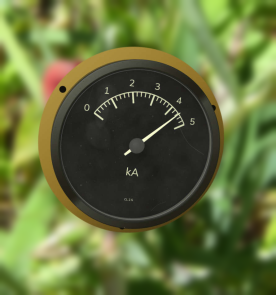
4.4 kA
